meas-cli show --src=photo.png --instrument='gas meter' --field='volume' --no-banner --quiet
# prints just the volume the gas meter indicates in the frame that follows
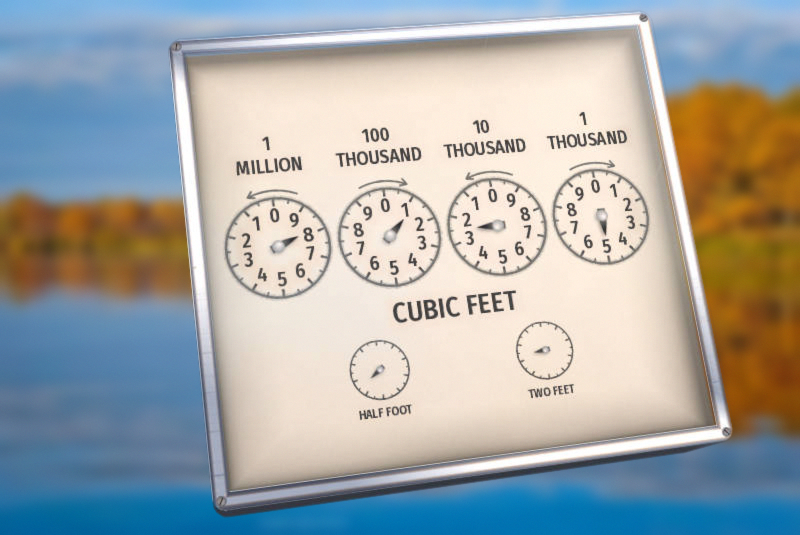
812500 ft³
